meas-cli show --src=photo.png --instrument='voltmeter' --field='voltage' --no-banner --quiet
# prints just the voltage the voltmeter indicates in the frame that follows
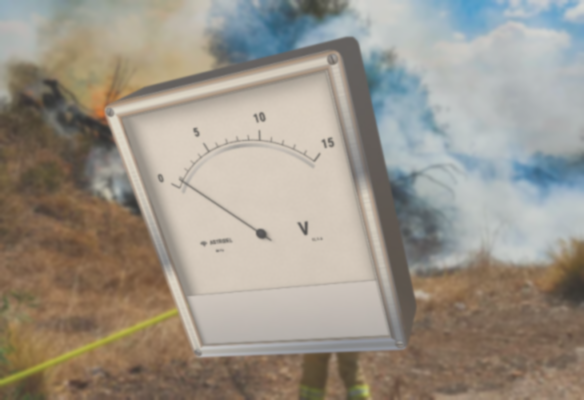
1 V
